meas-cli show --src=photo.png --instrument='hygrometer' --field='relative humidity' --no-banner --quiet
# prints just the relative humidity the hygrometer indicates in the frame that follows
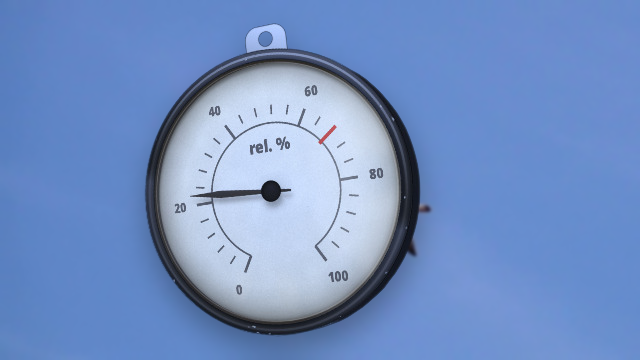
22 %
